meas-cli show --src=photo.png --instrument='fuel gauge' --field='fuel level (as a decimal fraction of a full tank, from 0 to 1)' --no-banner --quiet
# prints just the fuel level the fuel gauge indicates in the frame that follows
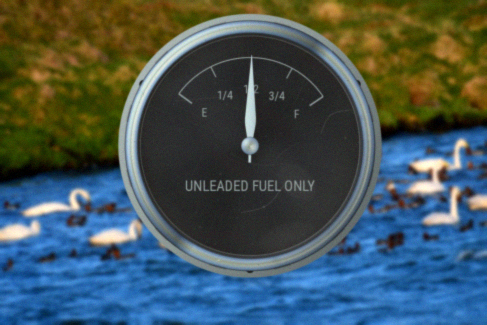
0.5
